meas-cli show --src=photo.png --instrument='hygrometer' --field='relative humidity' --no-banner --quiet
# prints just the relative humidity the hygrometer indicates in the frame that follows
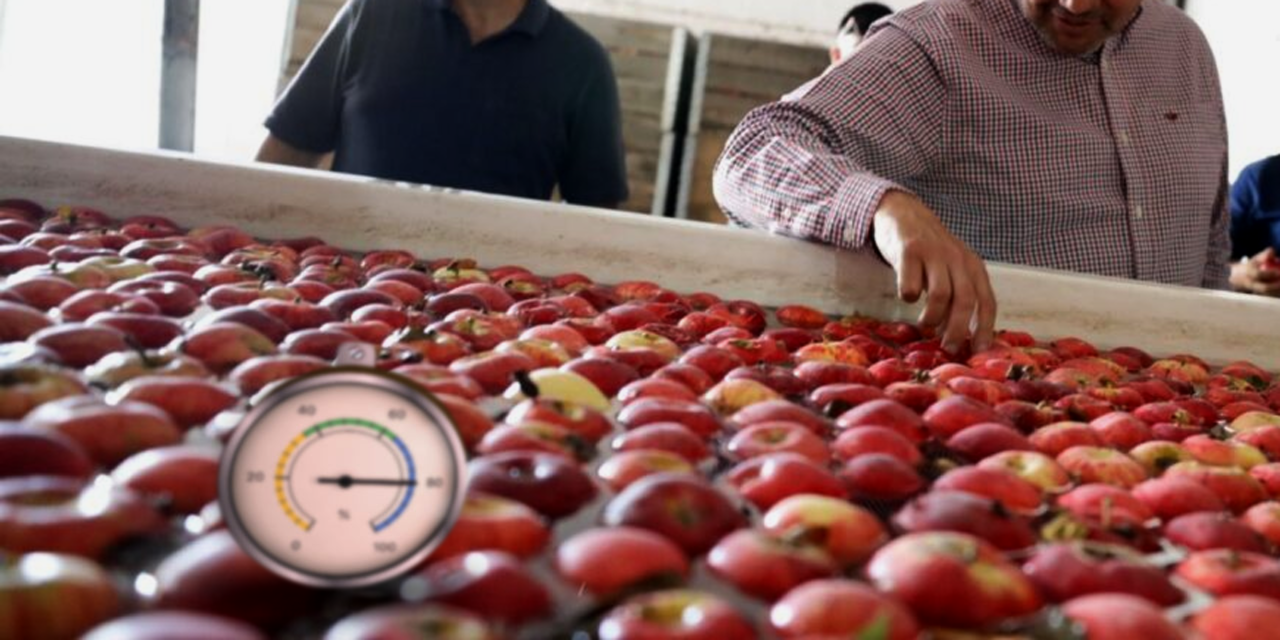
80 %
